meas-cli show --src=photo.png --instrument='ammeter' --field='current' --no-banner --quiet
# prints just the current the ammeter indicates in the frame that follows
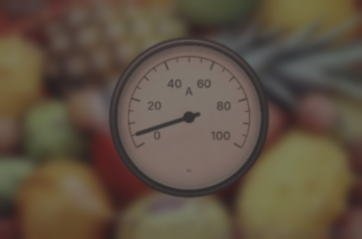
5 A
